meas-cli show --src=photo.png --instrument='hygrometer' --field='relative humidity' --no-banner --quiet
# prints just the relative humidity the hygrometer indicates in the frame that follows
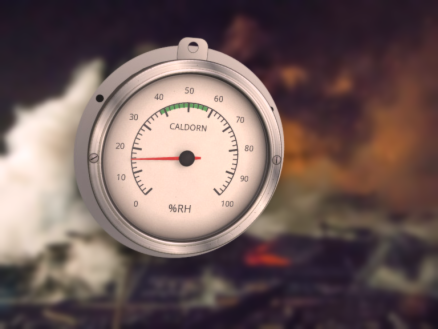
16 %
